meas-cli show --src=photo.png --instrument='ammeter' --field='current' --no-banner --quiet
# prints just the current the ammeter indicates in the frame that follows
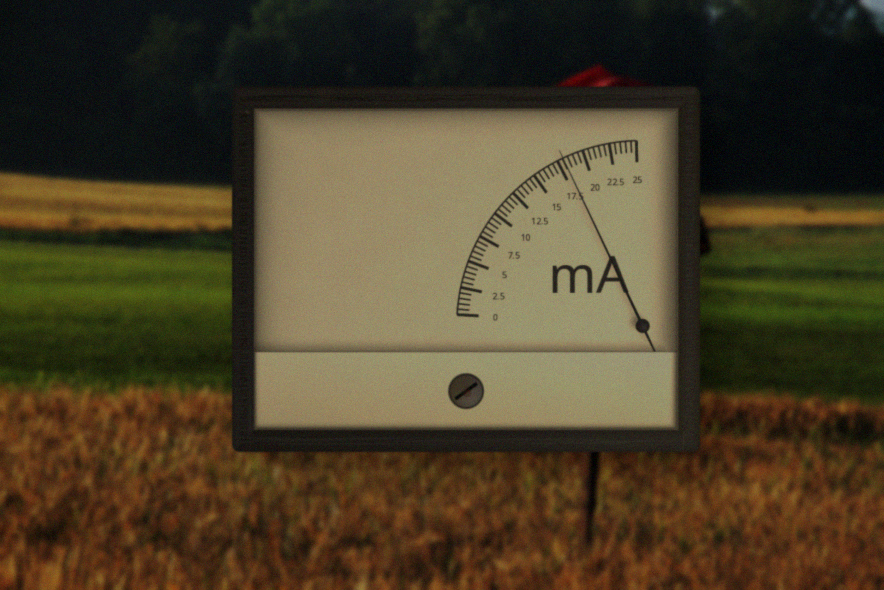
18 mA
